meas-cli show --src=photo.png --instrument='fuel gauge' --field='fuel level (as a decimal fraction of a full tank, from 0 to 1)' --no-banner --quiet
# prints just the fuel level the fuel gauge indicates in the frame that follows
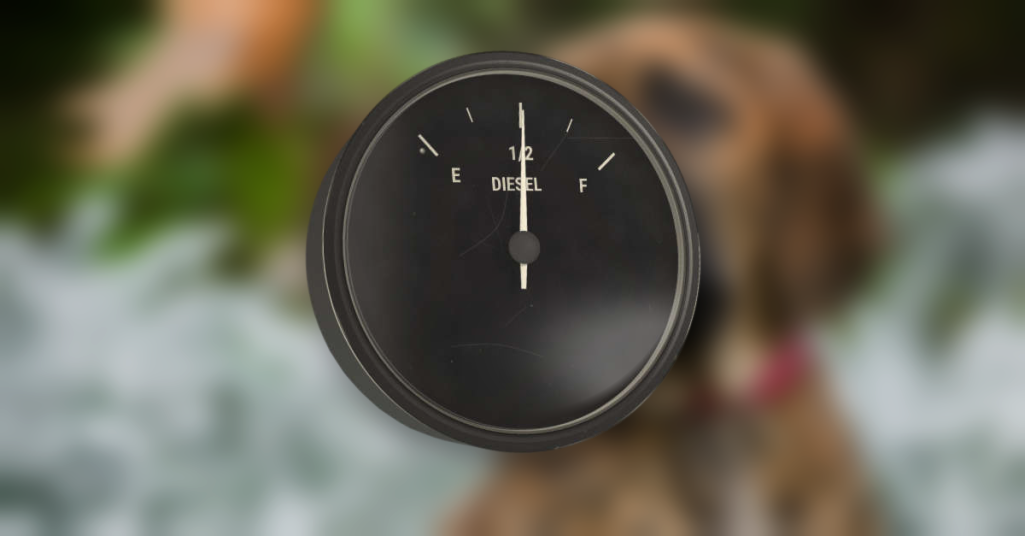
0.5
